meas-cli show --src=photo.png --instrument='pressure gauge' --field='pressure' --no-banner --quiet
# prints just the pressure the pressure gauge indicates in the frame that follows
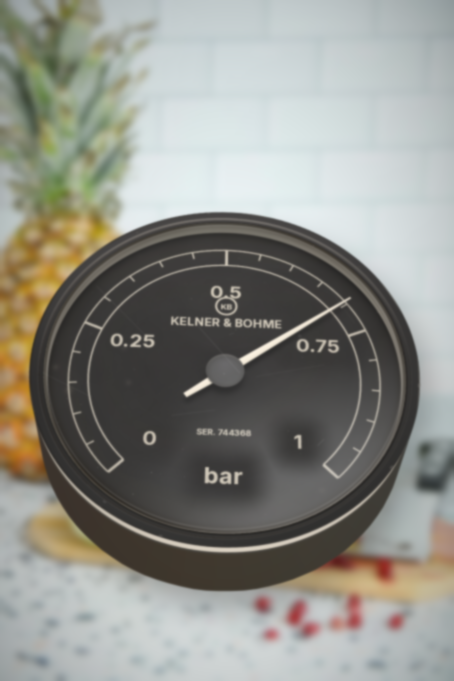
0.7 bar
